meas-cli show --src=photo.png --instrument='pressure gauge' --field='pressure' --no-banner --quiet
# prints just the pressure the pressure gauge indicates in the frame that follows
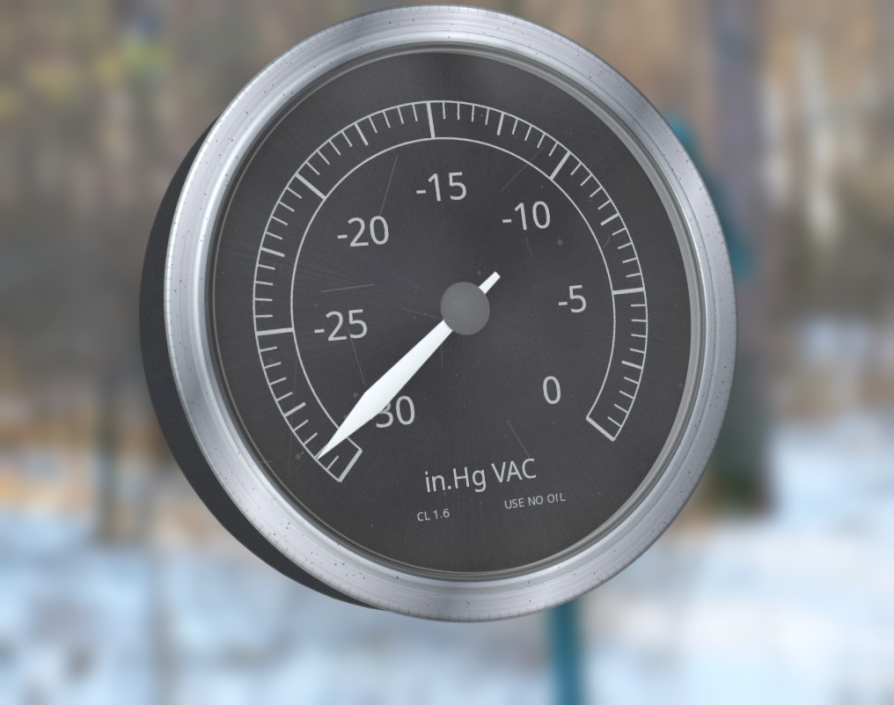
-29 inHg
